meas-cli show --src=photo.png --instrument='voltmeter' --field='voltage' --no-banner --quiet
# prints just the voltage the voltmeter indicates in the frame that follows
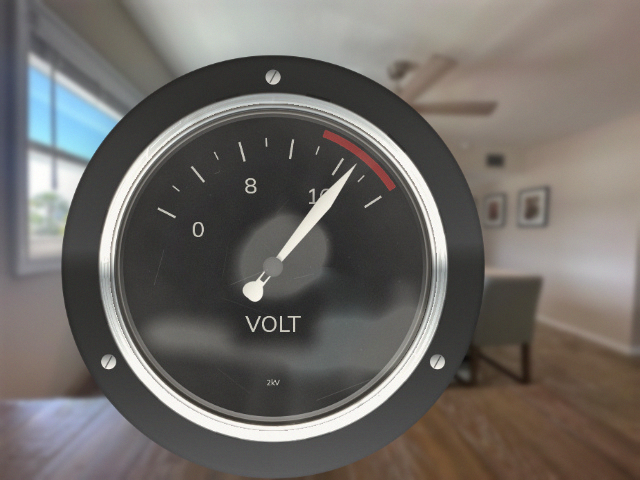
17 V
